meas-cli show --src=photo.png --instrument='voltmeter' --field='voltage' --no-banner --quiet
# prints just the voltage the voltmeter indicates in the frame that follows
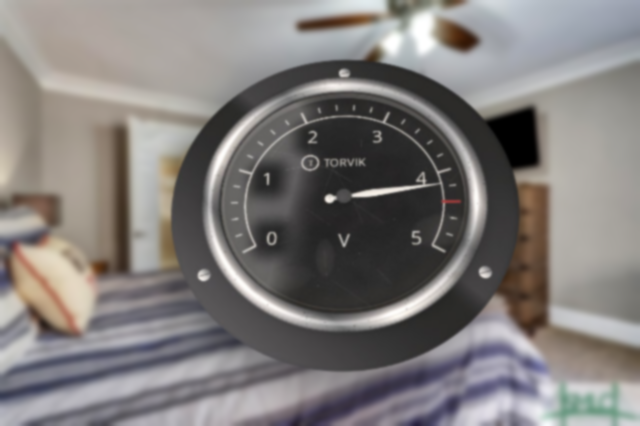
4.2 V
